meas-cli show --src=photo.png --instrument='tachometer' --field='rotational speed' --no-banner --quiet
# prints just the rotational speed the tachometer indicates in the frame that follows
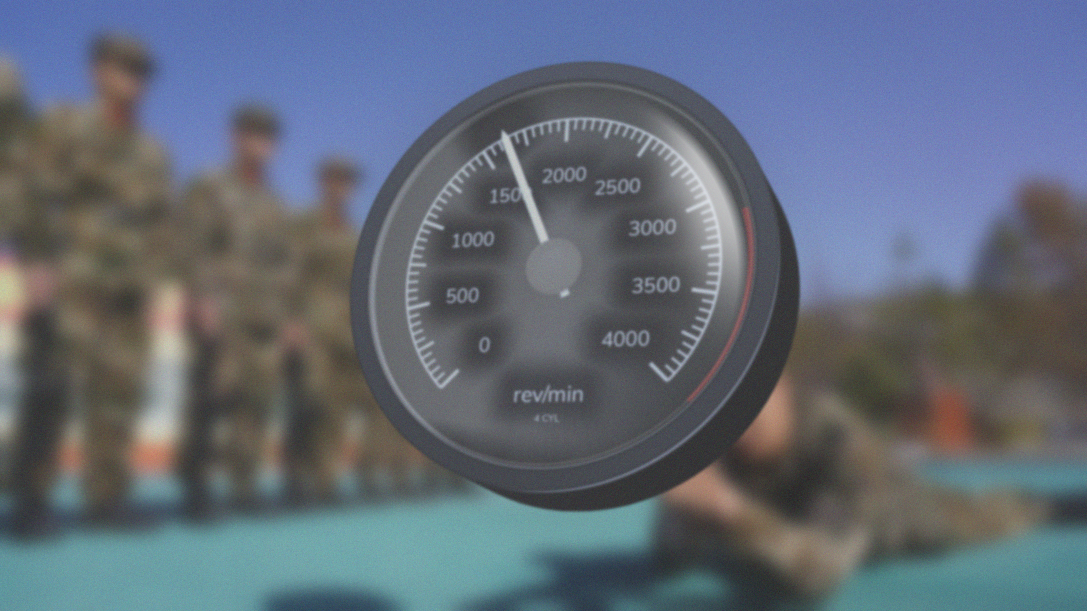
1650 rpm
